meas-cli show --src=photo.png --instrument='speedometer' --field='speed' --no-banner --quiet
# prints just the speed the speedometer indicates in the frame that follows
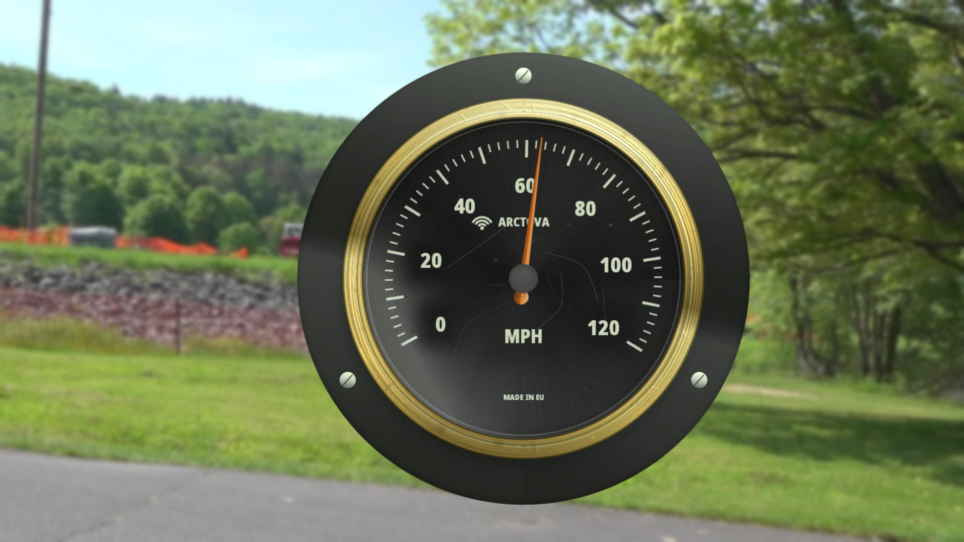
63 mph
